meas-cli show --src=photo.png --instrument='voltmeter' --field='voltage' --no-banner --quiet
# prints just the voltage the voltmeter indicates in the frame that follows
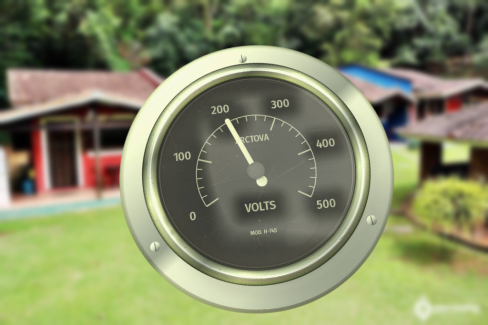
200 V
